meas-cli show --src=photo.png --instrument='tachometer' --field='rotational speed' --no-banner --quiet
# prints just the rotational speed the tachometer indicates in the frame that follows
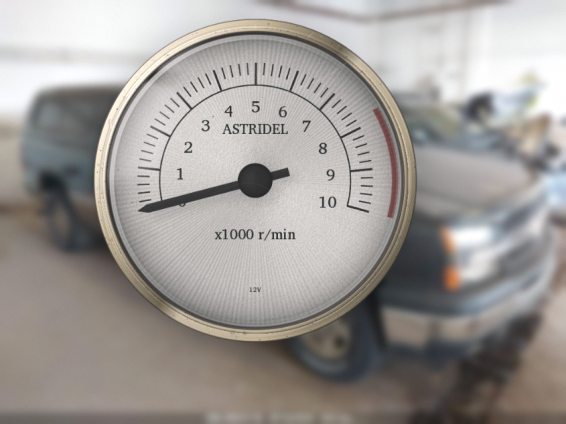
0 rpm
